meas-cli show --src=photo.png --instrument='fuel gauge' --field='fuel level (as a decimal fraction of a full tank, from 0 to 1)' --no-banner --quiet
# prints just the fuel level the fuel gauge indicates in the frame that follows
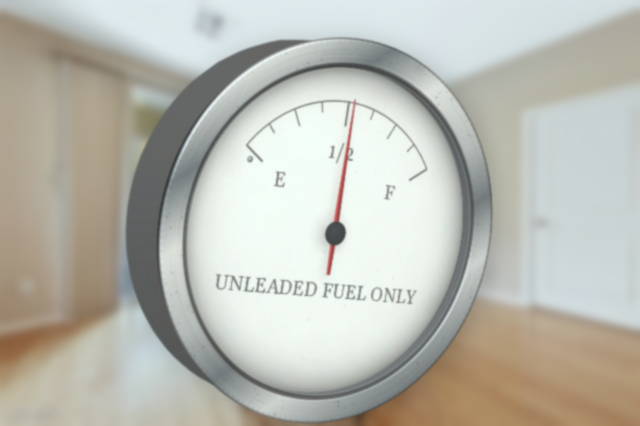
0.5
